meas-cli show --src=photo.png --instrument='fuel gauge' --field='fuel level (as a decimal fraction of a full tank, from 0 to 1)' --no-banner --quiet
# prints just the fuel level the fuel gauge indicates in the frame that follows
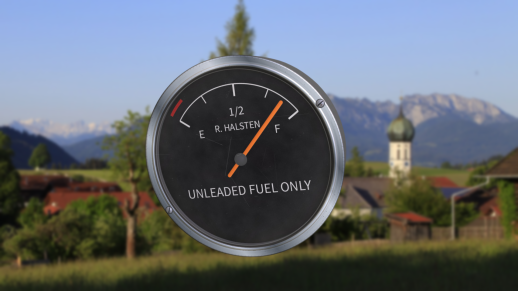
0.875
